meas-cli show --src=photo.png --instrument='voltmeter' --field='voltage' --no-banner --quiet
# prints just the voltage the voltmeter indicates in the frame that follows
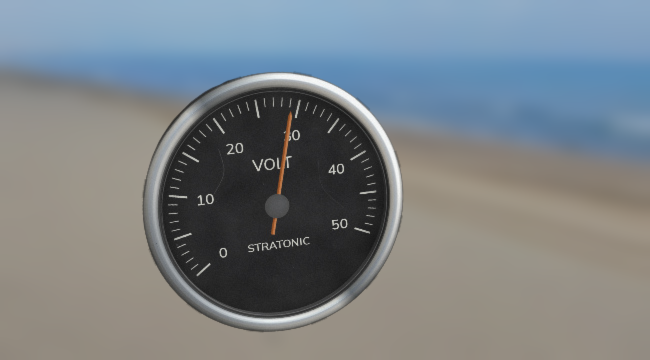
29 V
